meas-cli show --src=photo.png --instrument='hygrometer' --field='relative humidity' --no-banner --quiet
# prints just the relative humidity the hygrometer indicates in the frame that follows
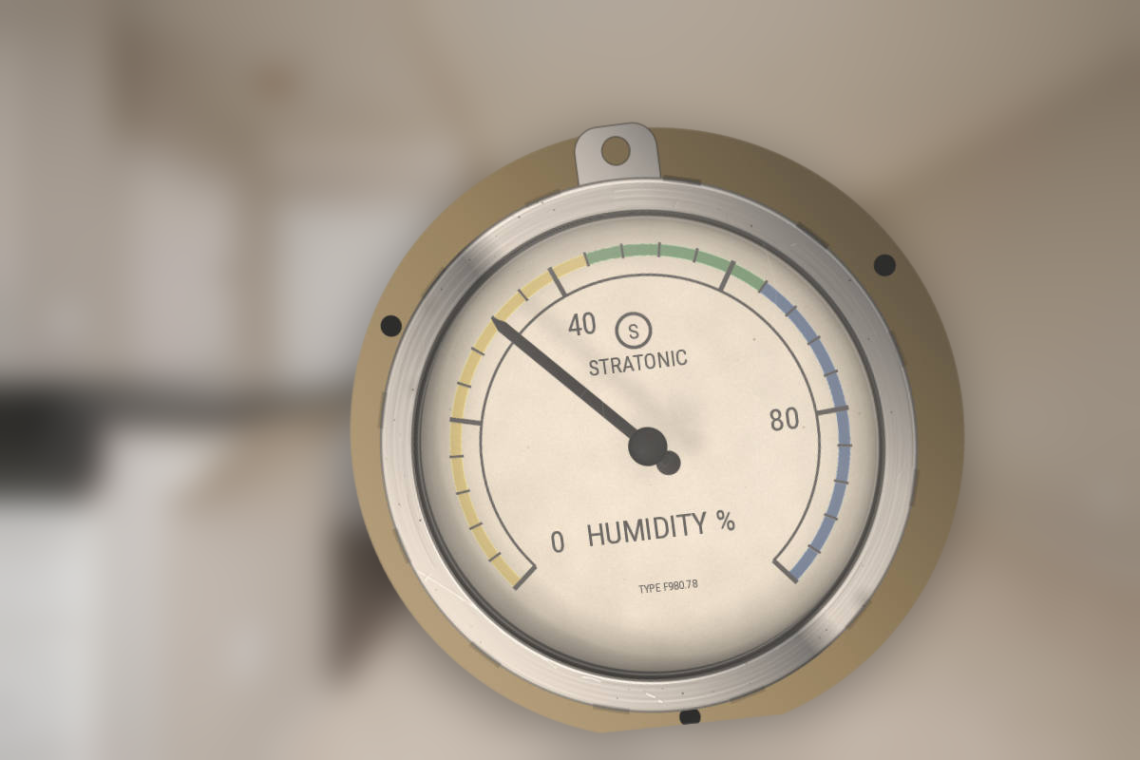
32 %
